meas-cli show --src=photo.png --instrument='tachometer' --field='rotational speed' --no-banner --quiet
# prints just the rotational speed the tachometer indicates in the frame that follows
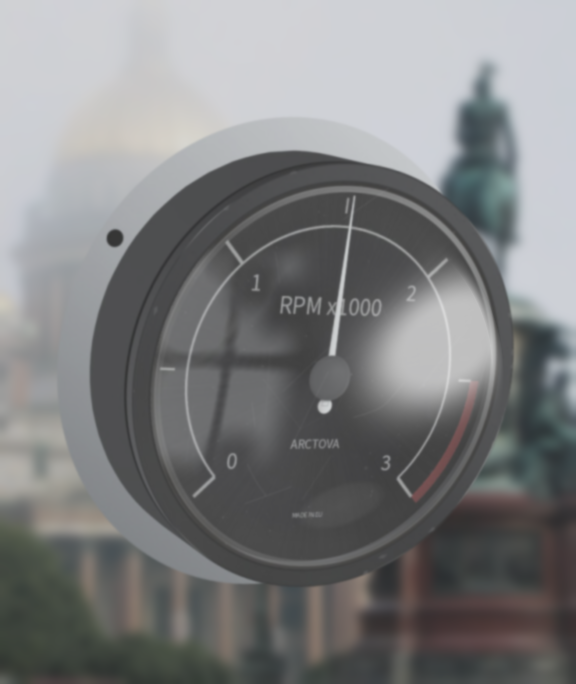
1500 rpm
